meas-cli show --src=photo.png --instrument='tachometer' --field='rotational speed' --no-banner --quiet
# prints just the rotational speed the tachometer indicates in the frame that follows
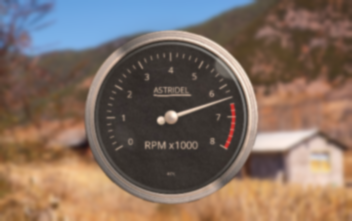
6400 rpm
